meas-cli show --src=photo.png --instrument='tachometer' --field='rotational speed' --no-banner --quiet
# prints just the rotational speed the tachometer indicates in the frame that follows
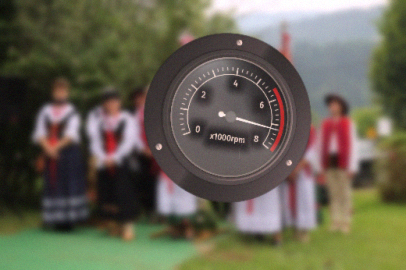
7200 rpm
